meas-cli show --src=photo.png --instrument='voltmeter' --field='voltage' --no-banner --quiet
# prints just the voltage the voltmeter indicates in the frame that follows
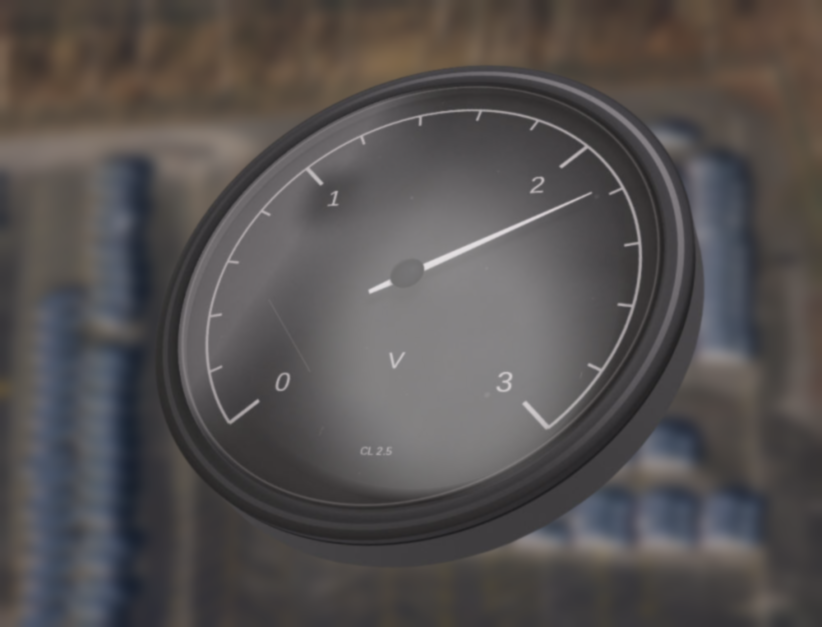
2.2 V
